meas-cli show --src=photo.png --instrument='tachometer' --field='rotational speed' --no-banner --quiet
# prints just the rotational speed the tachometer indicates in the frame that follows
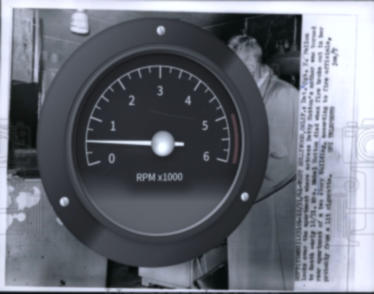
500 rpm
